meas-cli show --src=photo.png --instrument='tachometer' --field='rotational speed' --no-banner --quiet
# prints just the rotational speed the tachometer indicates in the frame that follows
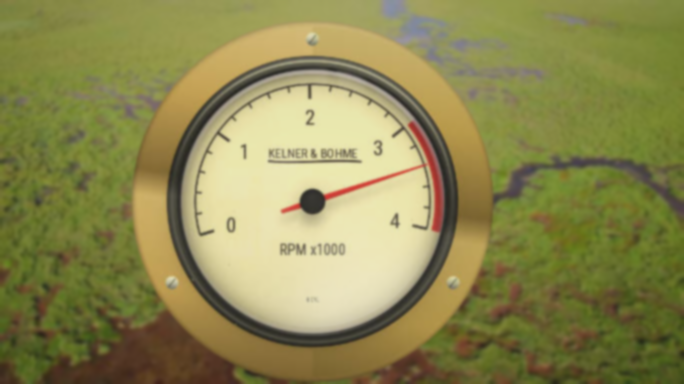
3400 rpm
